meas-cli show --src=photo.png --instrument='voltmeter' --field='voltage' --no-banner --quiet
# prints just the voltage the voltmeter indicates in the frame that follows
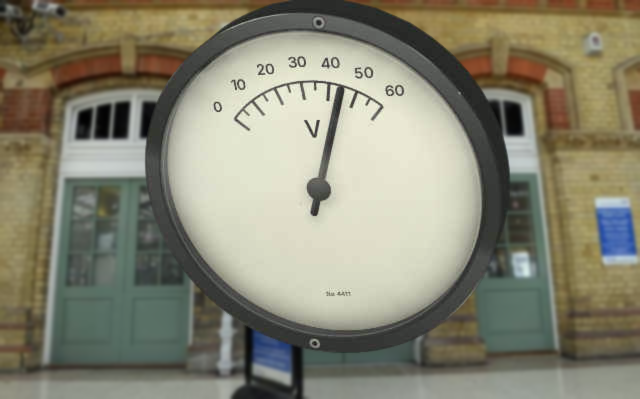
45 V
